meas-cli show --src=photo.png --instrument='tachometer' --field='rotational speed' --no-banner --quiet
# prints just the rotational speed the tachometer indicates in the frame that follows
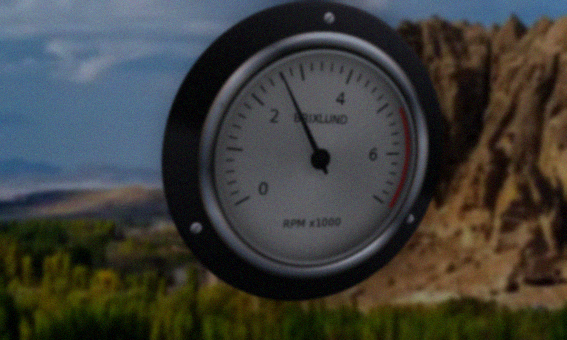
2600 rpm
